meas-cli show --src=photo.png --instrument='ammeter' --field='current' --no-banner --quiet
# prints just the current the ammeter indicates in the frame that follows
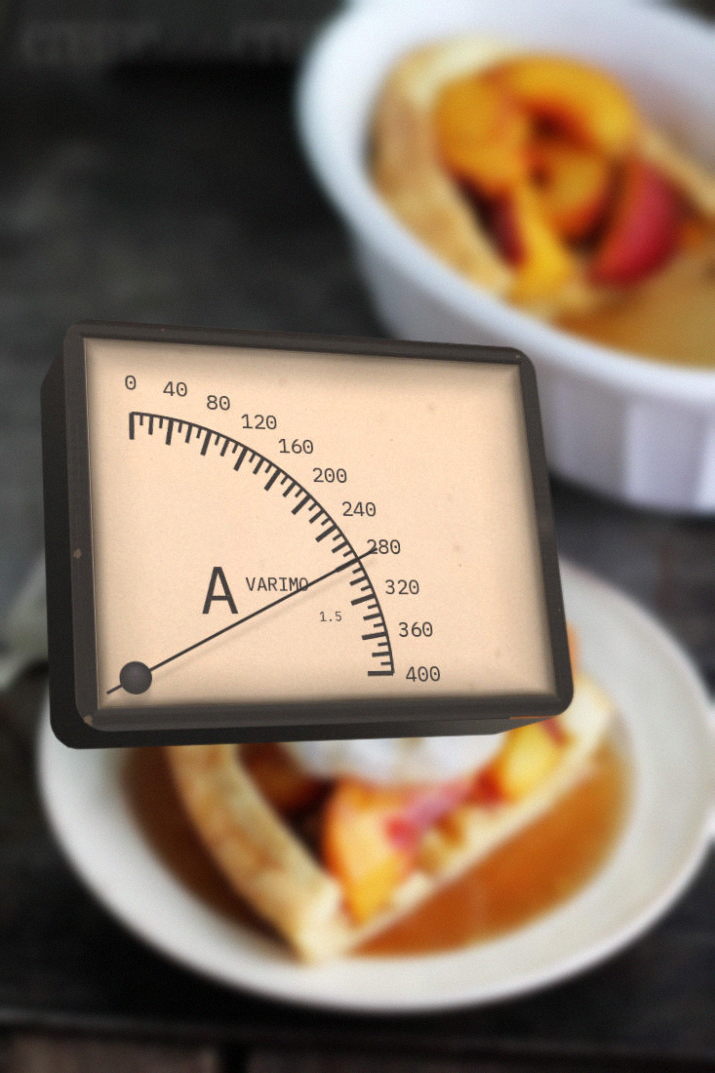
280 A
